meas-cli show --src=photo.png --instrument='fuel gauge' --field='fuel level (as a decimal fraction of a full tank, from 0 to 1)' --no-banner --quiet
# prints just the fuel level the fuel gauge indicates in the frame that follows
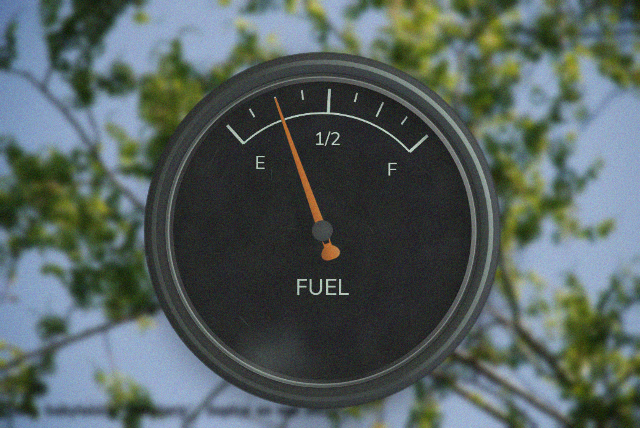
0.25
